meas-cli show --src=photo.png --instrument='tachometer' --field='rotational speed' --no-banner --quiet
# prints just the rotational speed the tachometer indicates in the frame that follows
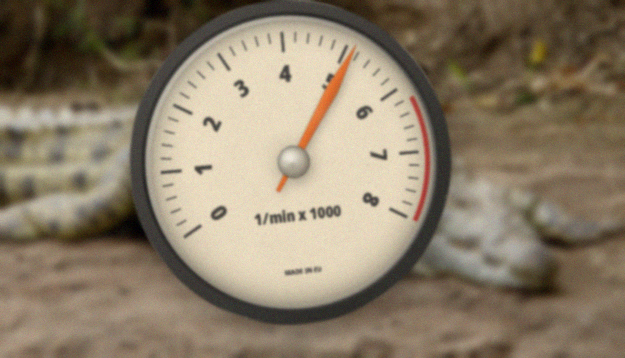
5100 rpm
